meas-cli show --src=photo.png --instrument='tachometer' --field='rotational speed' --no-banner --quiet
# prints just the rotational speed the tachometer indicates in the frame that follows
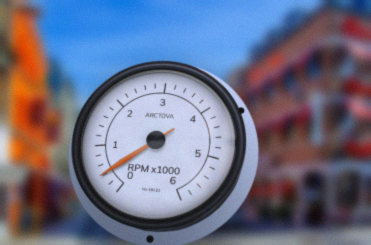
400 rpm
